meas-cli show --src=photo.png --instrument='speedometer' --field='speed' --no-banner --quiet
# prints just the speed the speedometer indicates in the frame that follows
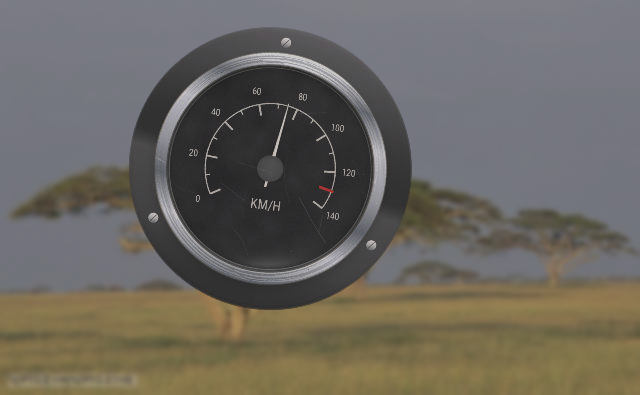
75 km/h
